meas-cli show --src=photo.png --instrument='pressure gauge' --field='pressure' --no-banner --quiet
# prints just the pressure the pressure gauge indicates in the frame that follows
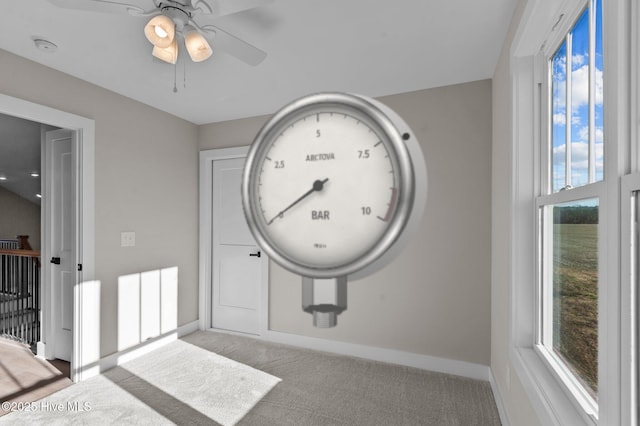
0 bar
